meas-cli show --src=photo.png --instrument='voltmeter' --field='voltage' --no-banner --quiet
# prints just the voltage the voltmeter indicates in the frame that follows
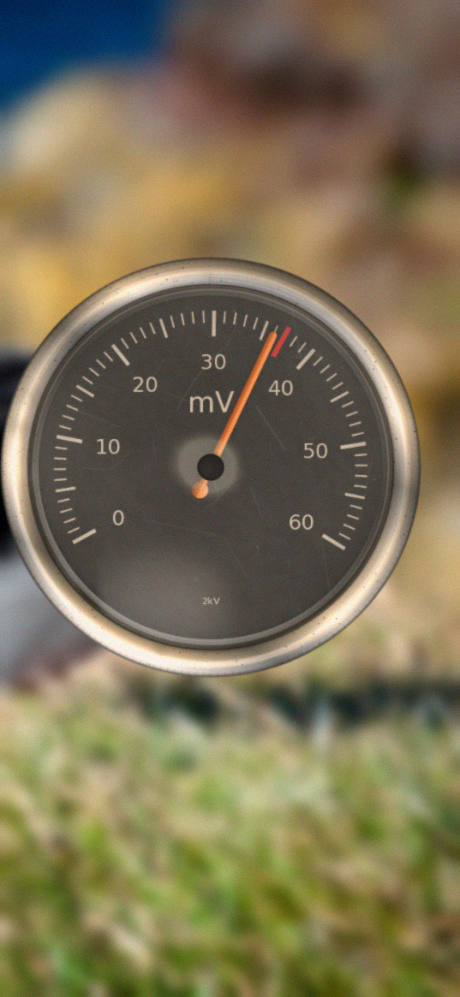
36 mV
